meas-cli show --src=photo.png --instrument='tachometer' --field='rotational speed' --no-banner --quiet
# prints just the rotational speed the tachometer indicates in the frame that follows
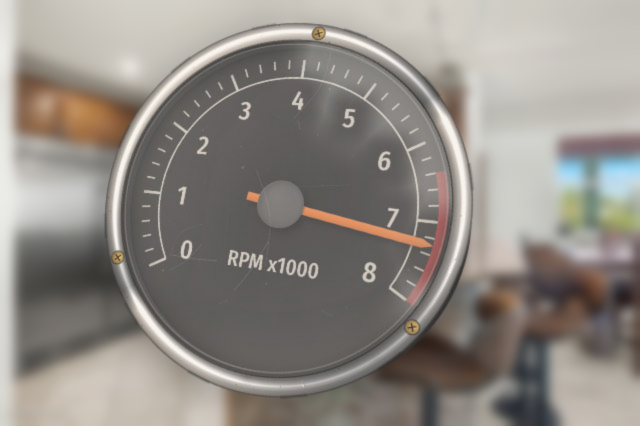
7300 rpm
